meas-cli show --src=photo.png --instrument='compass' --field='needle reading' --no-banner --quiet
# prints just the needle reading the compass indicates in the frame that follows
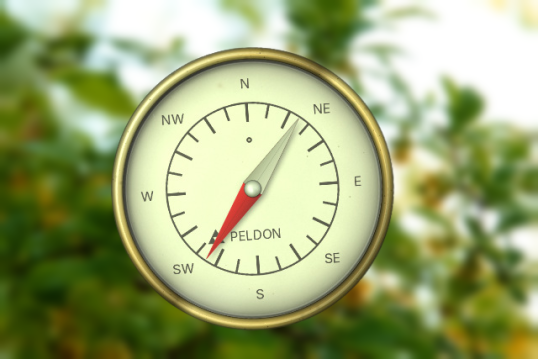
217.5 °
